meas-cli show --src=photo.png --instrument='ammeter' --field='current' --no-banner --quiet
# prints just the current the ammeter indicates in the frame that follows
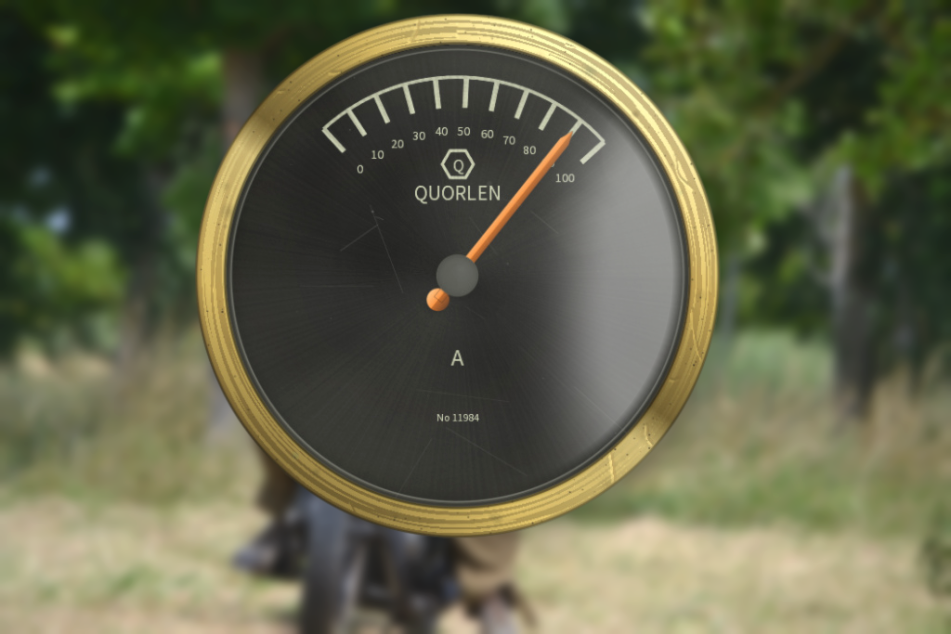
90 A
